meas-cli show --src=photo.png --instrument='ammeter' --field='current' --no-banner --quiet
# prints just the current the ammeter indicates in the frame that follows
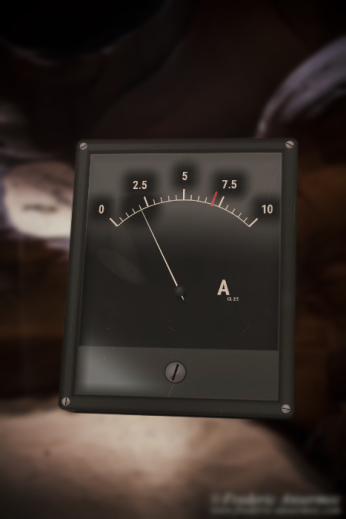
2 A
